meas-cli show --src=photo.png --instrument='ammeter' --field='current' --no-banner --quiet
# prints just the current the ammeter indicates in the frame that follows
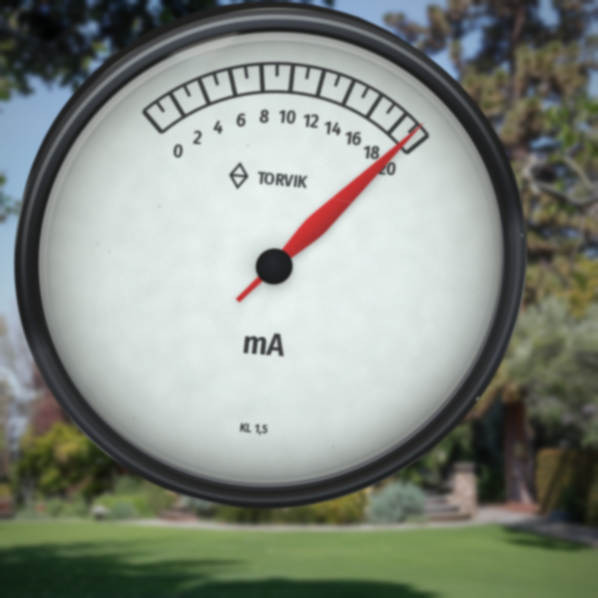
19 mA
